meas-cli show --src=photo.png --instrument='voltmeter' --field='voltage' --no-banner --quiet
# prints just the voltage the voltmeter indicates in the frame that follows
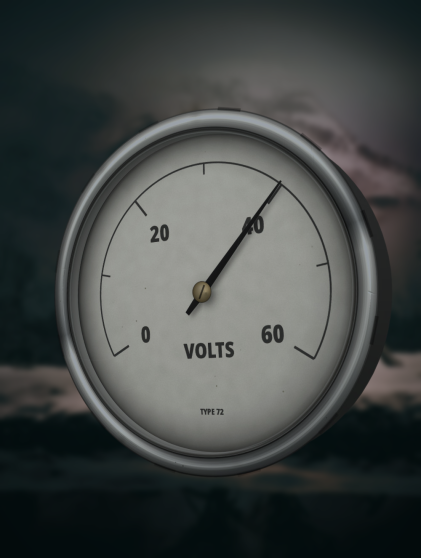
40 V
